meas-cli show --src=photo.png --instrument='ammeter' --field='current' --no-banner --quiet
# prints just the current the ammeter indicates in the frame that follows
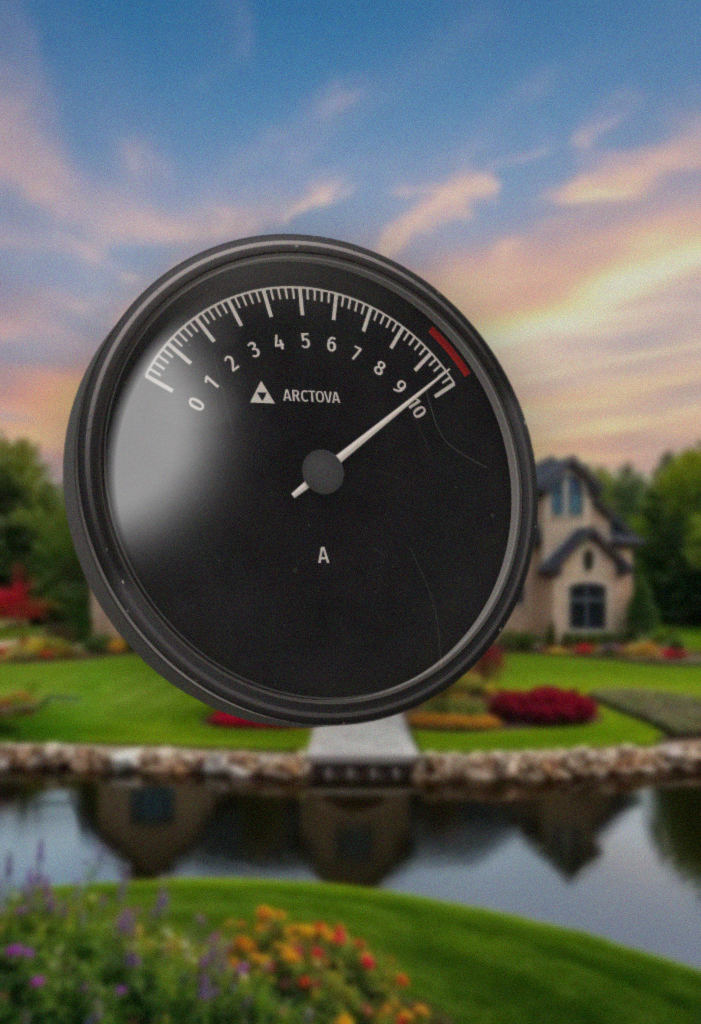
9.6 A
